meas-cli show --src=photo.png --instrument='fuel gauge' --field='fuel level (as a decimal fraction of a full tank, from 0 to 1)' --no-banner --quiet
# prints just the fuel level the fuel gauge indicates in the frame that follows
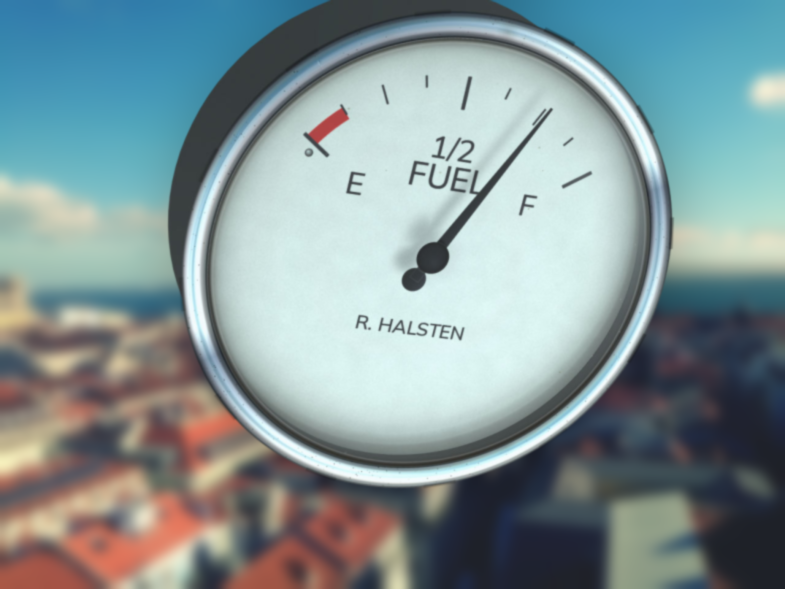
0.75
